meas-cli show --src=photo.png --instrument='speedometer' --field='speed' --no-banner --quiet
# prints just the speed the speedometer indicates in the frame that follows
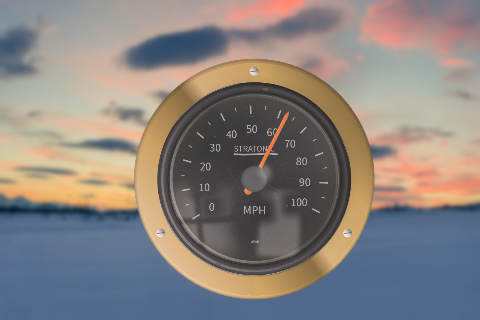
62.5 mph
